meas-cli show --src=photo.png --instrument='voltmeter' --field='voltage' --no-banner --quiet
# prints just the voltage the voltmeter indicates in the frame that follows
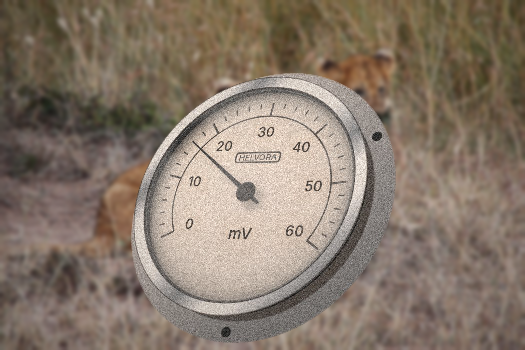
16 mV
